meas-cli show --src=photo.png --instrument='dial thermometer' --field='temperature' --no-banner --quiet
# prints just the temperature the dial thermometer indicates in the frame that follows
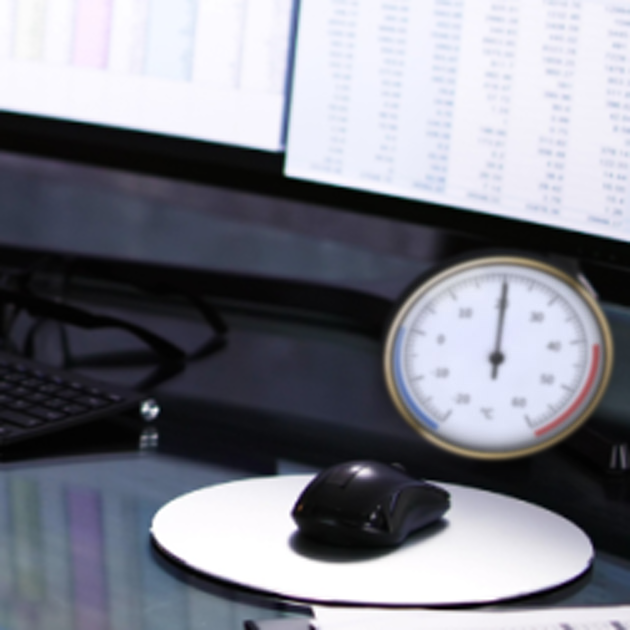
20 °C
